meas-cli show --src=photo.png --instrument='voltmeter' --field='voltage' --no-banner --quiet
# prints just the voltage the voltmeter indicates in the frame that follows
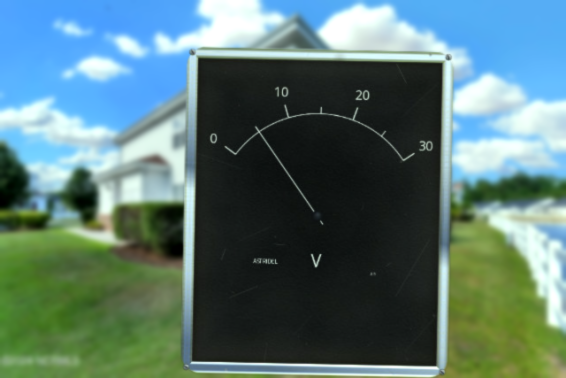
5 V
